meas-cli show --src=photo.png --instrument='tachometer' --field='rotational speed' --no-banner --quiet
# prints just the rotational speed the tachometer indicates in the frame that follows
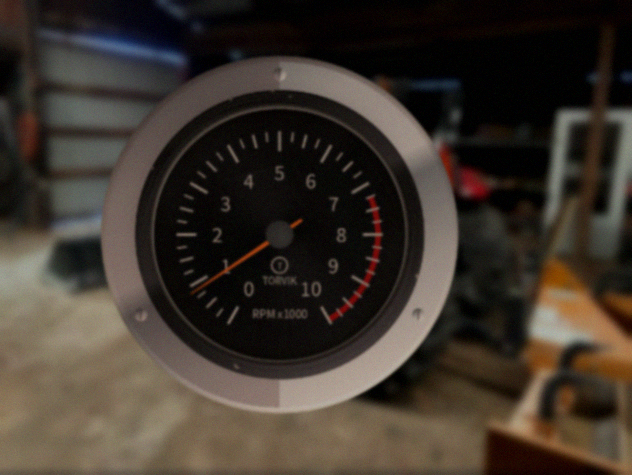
875 rpm
